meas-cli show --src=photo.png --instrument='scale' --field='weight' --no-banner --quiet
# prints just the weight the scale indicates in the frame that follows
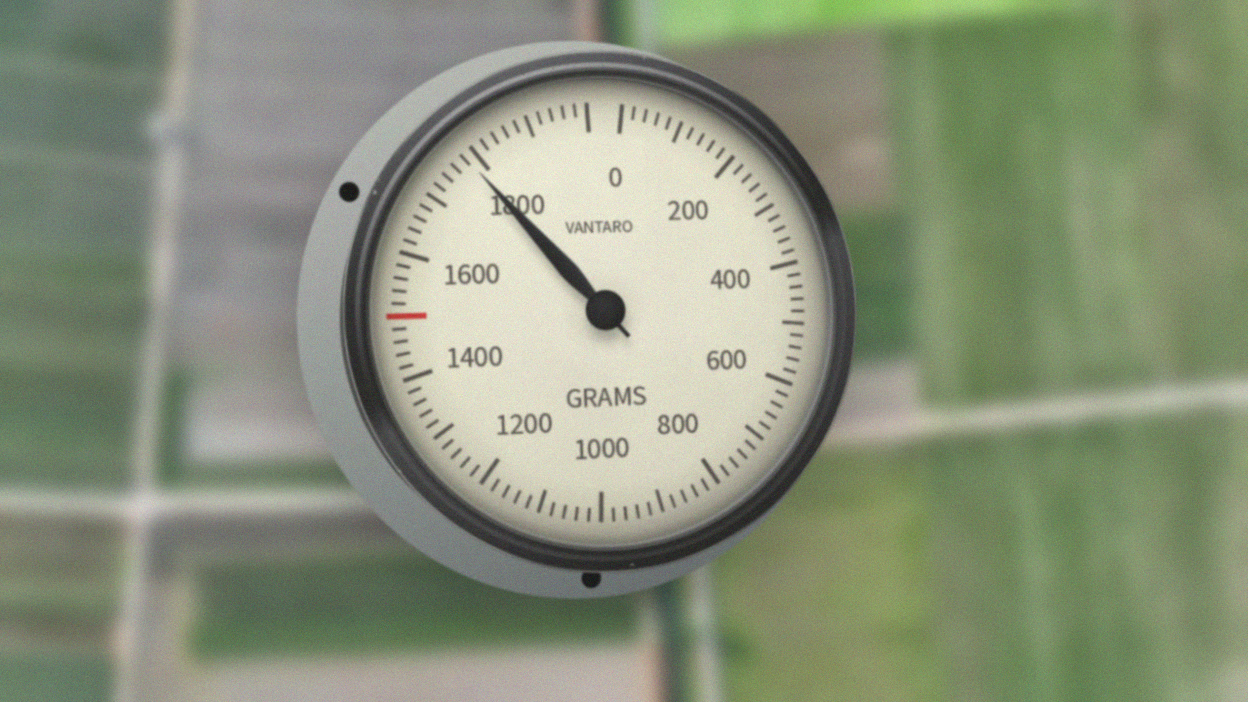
1780 g
